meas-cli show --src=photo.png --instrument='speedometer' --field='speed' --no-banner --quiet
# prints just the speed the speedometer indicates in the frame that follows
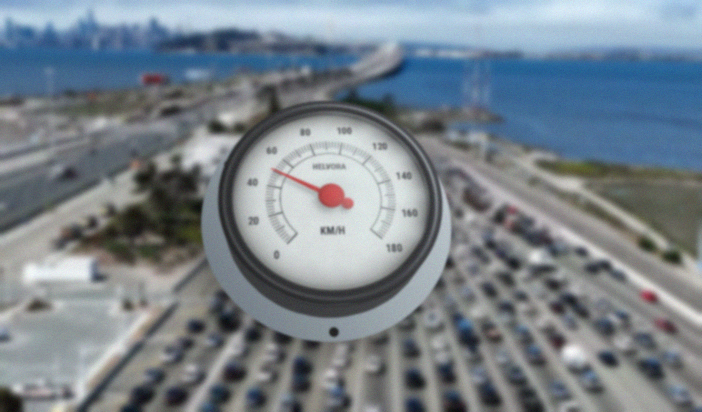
50 km/h
